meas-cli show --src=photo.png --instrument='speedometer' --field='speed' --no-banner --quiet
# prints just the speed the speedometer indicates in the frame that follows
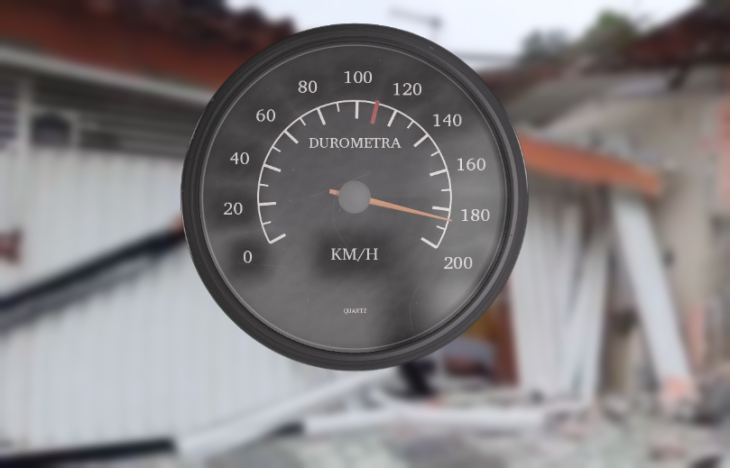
185 km/h
